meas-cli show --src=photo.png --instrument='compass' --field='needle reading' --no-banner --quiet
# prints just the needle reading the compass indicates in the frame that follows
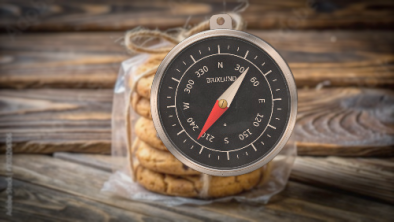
220 °
